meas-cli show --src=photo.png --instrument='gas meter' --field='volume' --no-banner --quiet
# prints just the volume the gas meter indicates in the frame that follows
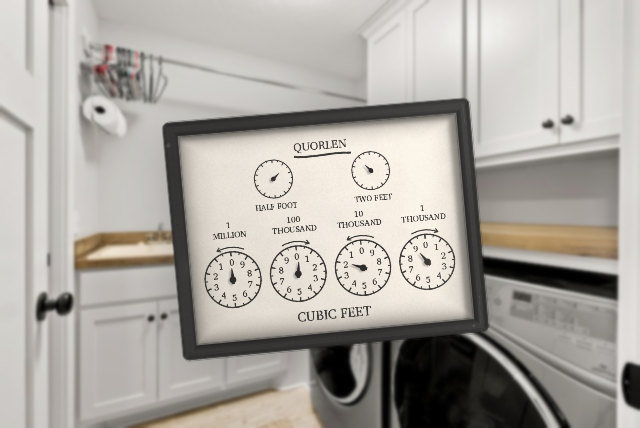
1900 ft³
